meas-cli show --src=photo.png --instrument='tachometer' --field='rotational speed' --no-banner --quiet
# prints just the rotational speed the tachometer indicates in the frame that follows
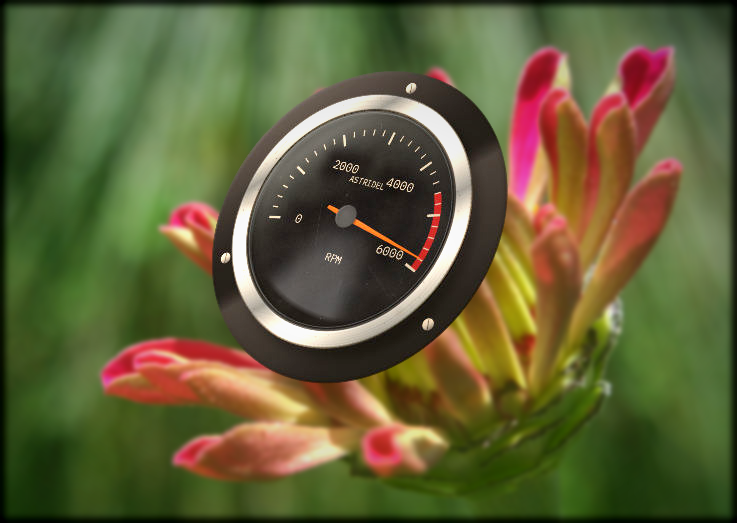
5800 rpm
